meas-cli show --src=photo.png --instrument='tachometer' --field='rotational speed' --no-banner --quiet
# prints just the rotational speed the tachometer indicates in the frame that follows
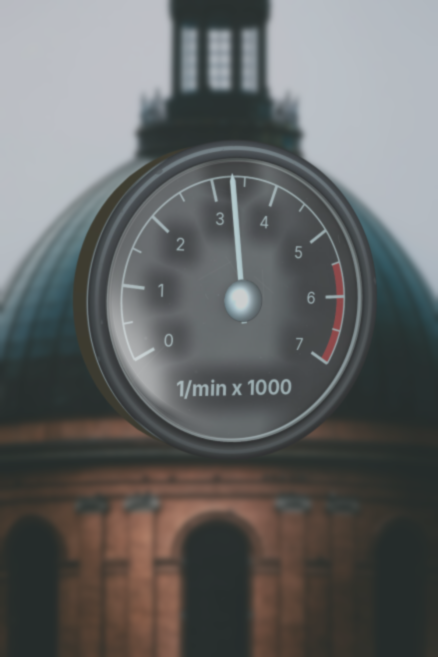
3250 rpm
